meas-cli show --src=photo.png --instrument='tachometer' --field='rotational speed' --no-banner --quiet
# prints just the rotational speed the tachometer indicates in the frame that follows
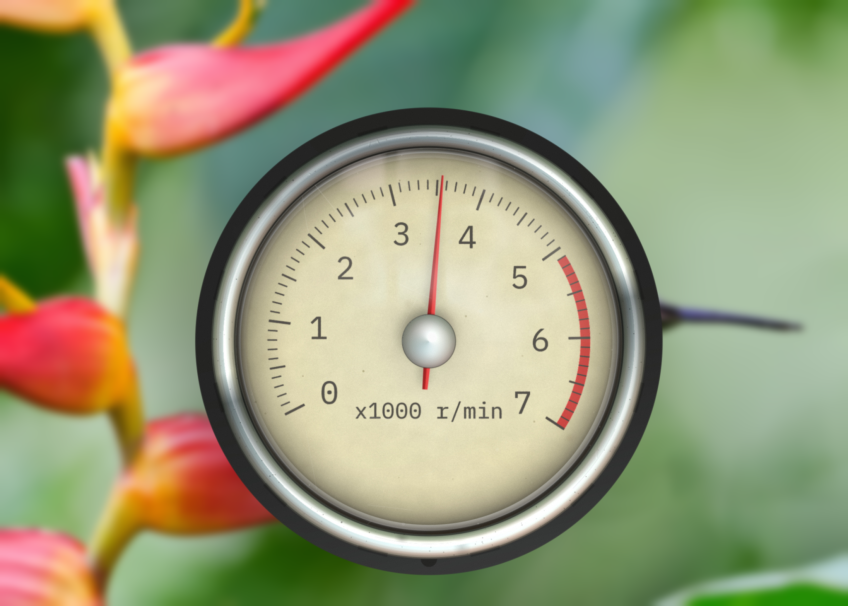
3550 rpm
